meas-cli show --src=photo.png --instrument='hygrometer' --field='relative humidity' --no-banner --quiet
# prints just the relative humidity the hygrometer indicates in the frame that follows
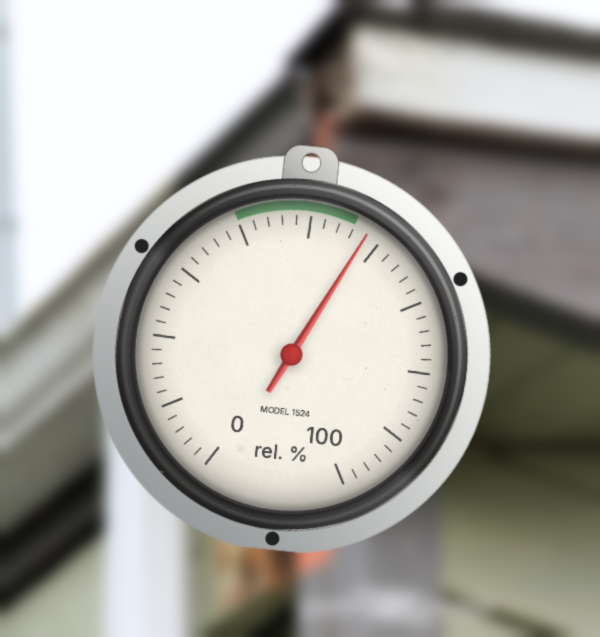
58 %
